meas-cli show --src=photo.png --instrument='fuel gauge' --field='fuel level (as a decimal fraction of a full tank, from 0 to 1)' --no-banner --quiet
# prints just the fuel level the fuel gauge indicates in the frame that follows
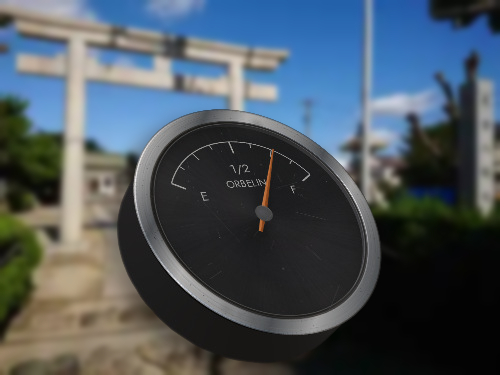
0.75
